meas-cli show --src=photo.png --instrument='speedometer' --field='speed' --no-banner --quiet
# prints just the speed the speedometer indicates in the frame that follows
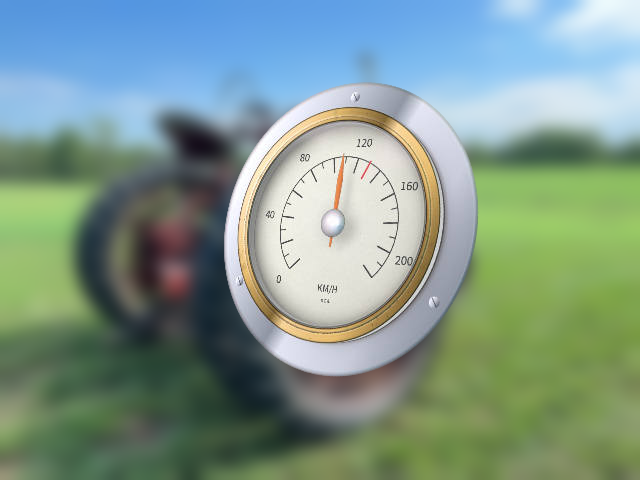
110 km/h
